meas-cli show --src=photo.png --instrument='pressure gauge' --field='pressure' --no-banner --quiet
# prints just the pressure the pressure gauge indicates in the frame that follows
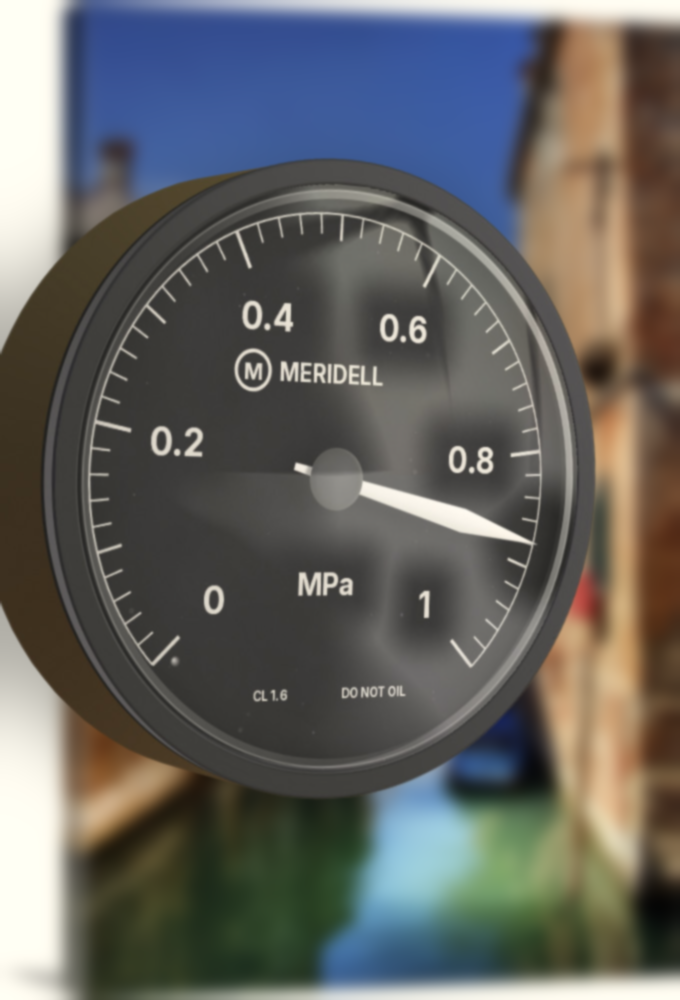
0.88 MPa
